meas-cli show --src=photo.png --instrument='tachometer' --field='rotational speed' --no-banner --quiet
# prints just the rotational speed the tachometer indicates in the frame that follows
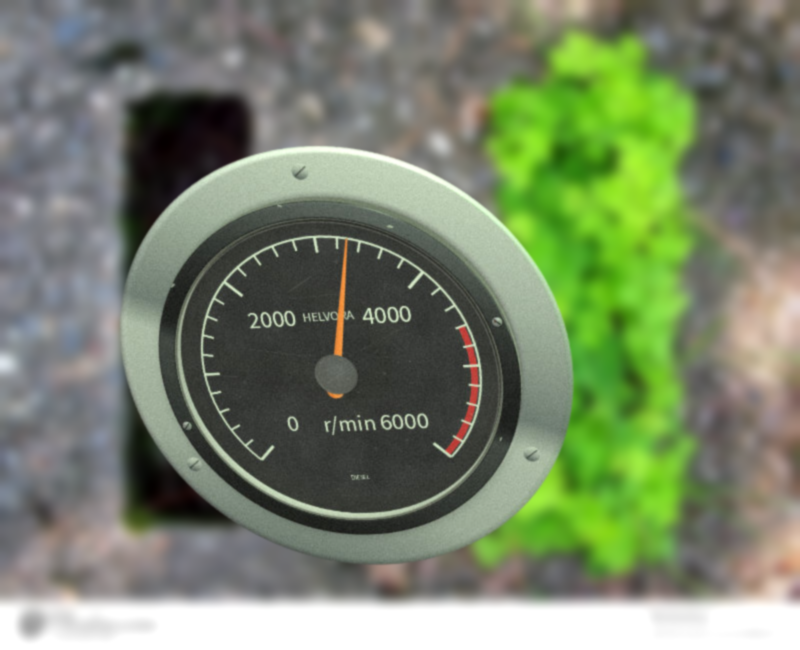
3300 rpm
